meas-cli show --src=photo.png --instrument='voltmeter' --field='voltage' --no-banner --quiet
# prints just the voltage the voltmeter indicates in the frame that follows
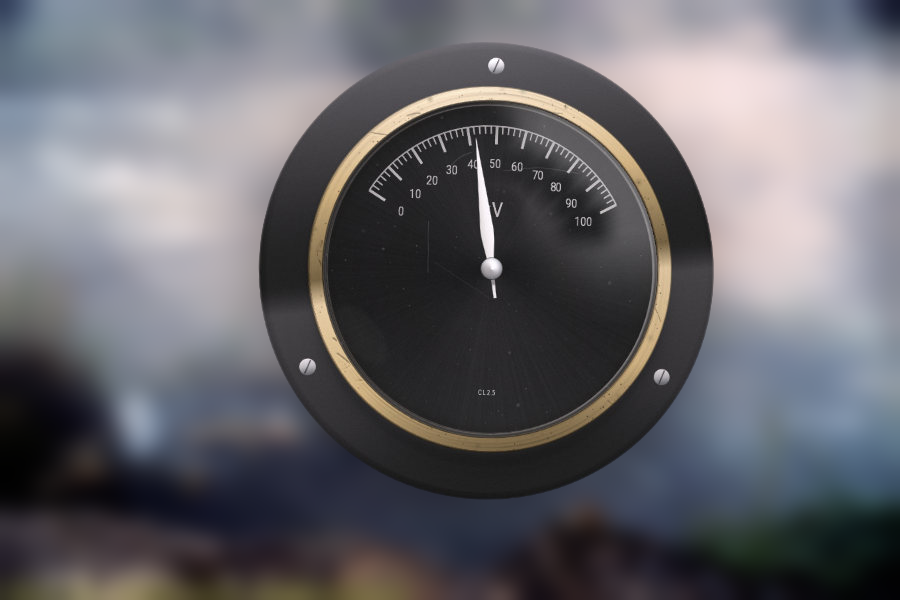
42 kV
